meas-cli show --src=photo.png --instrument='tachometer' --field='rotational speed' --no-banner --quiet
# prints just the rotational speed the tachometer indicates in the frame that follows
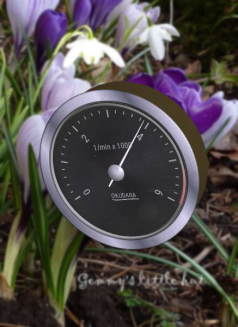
3900 rpm
